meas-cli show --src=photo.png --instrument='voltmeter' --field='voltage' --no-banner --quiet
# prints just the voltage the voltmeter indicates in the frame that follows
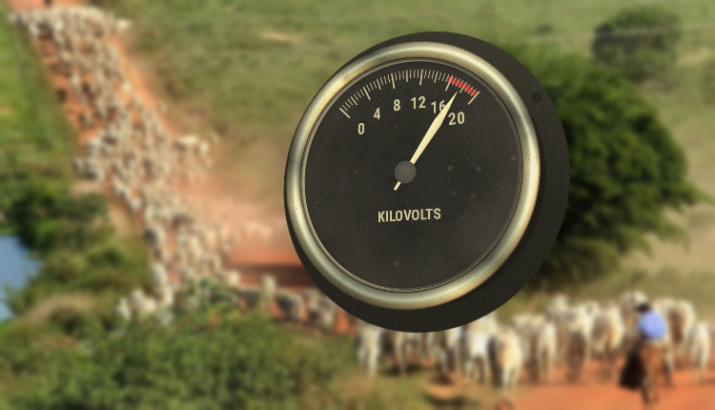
18 kV
